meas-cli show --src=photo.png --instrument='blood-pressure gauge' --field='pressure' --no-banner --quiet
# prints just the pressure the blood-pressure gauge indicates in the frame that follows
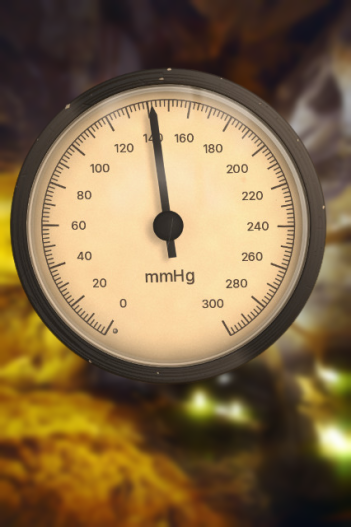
142 mmHg
